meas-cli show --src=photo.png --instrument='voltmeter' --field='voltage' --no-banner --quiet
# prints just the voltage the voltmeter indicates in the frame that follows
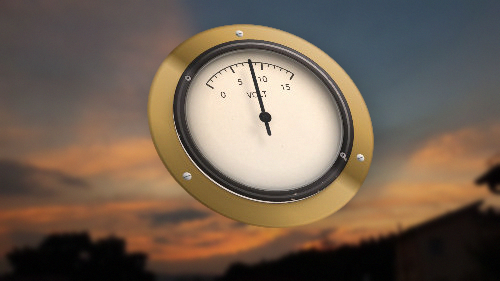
8 V
